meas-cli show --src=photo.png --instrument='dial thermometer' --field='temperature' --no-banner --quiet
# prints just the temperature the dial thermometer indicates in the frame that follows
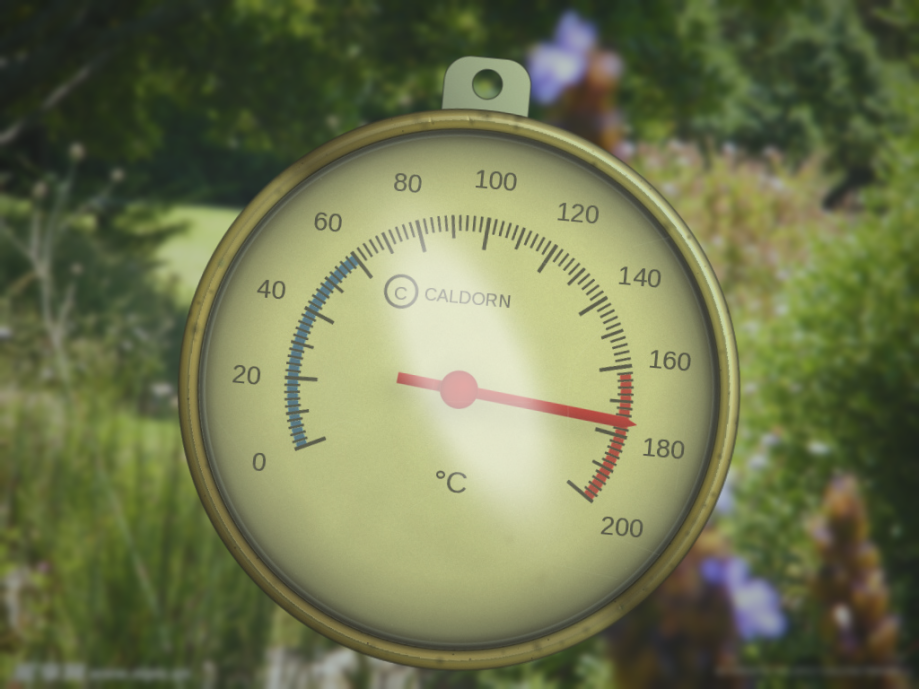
176 °C
